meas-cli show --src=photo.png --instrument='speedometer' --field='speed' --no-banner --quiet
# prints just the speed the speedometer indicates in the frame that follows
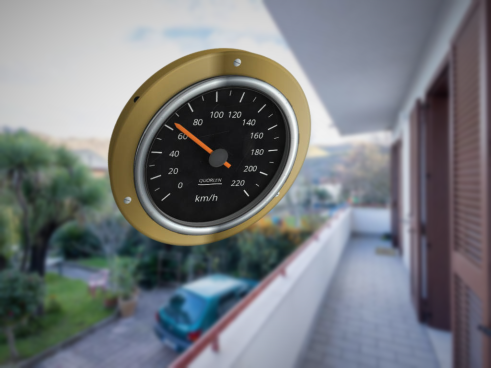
65 km/h
